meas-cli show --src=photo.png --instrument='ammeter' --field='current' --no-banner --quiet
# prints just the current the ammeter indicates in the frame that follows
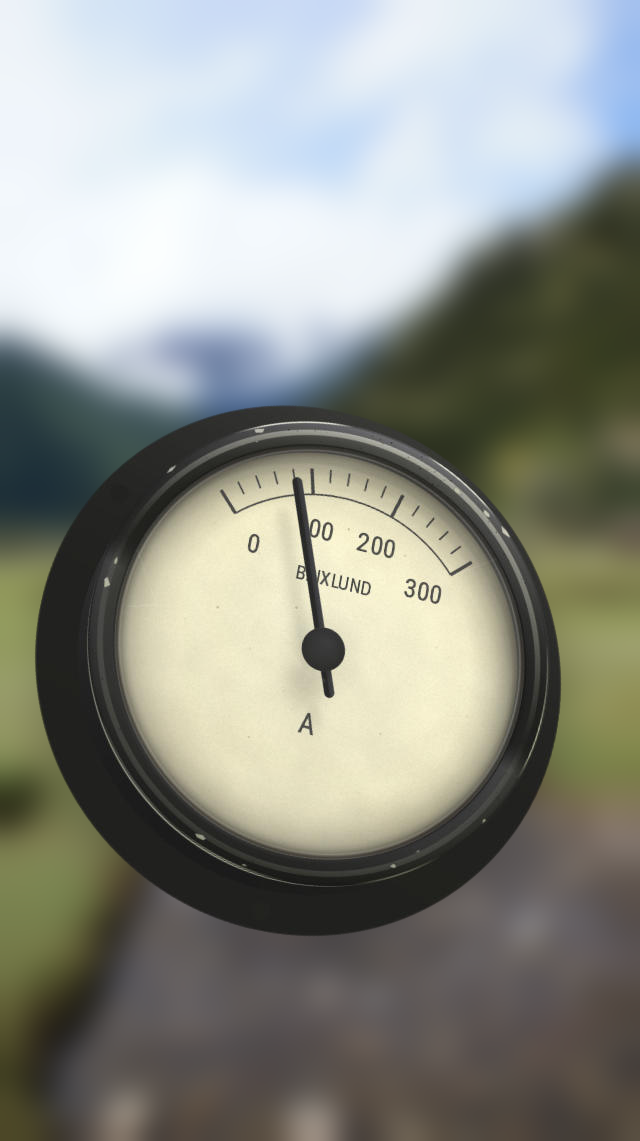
80 A
